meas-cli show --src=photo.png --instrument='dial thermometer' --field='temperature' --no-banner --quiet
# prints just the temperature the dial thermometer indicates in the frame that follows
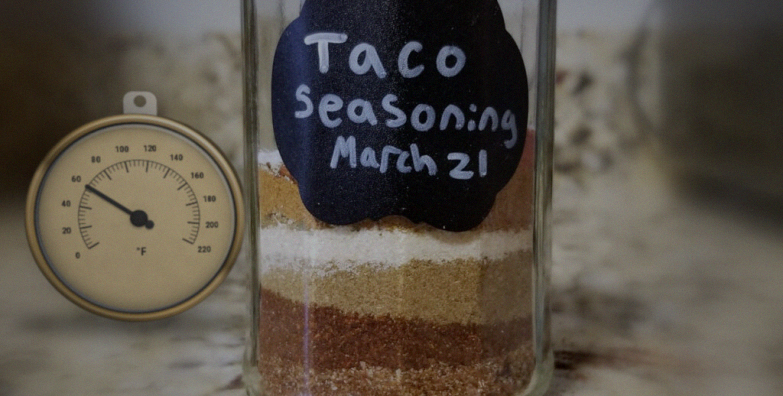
60 °F
